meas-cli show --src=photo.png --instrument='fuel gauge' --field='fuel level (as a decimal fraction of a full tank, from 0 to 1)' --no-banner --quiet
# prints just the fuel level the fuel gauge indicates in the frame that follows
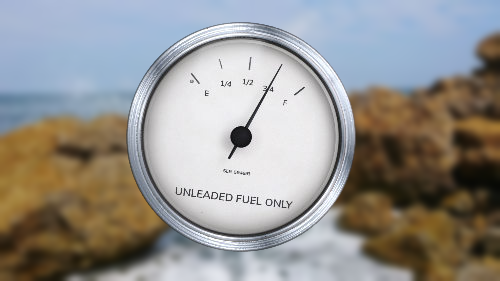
0.75
